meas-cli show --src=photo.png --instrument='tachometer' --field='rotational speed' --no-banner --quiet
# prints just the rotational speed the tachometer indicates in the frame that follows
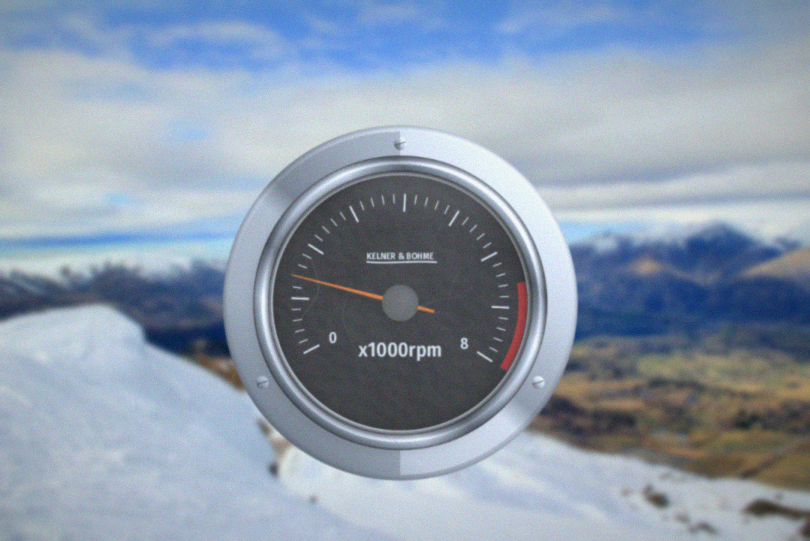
1400 rpm
